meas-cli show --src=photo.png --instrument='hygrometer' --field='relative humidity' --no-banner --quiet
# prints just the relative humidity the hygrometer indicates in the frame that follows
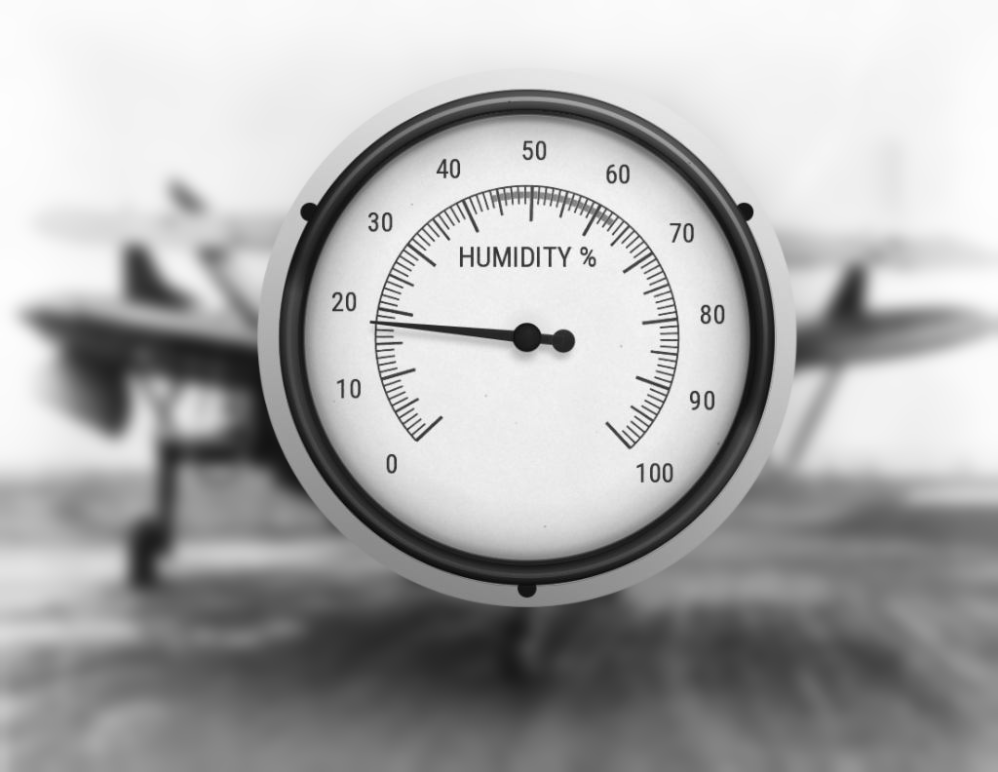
18 %
